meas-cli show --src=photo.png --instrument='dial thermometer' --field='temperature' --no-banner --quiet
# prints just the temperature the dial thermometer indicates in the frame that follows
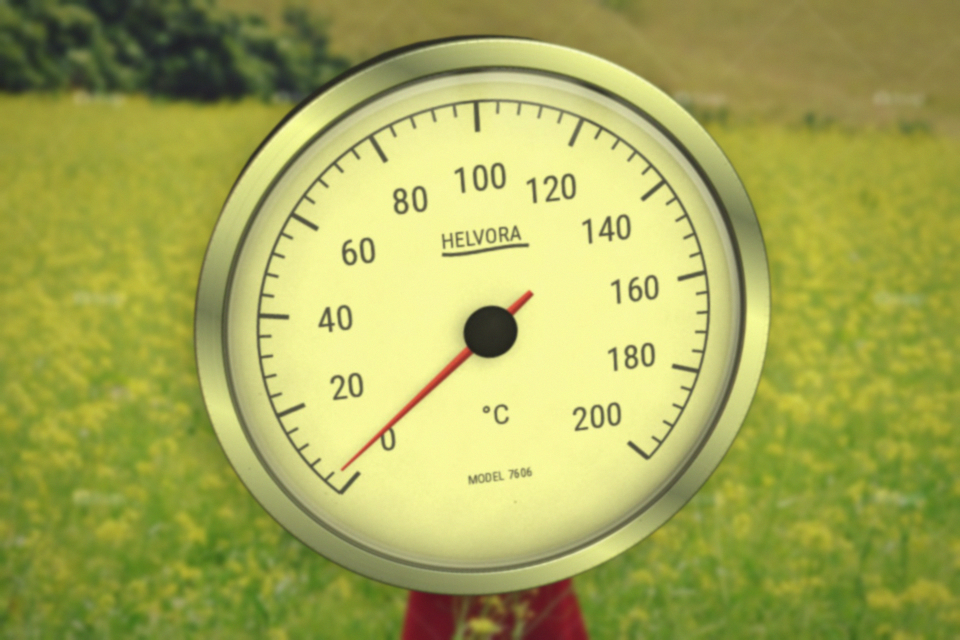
4 °C
